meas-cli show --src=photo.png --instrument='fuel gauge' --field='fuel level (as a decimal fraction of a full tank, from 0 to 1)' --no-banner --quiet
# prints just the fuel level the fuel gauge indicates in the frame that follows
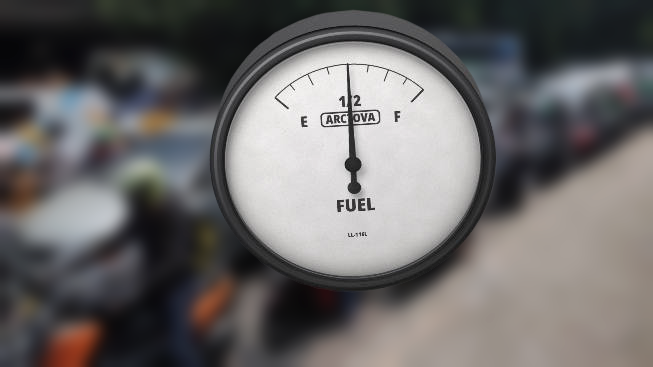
0.5
